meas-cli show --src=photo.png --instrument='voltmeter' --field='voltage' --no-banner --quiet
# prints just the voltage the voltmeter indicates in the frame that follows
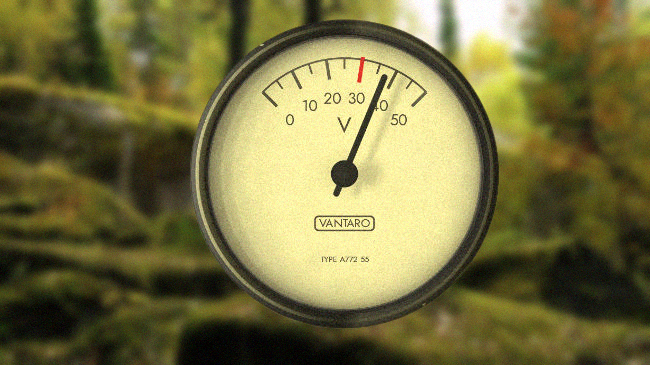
37.5 V
